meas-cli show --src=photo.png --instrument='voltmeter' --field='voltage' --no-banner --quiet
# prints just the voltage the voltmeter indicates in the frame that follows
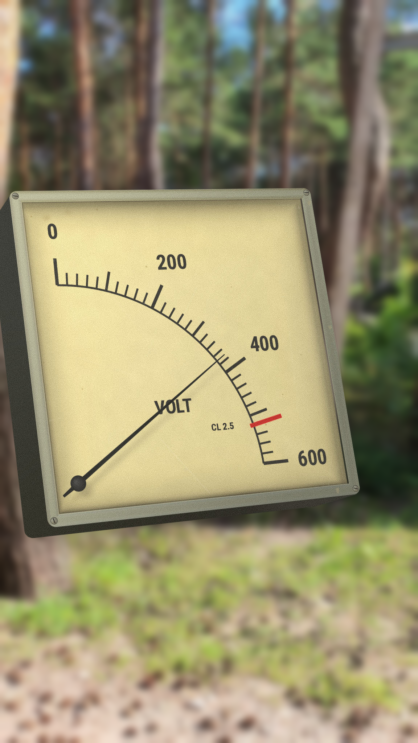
370 V
